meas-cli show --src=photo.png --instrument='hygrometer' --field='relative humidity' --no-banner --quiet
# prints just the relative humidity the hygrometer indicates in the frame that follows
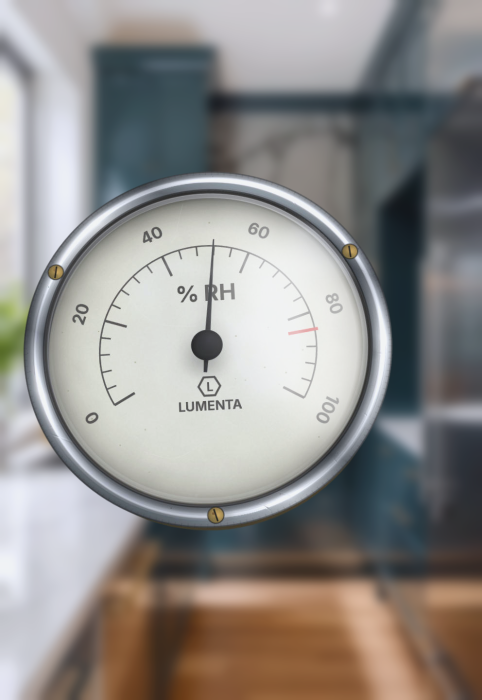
52 %
